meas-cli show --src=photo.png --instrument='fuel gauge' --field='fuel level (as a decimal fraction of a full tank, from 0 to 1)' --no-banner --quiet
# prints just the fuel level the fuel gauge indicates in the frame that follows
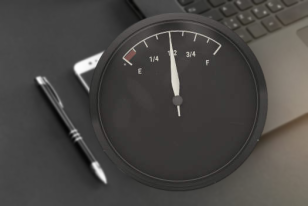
0.5
